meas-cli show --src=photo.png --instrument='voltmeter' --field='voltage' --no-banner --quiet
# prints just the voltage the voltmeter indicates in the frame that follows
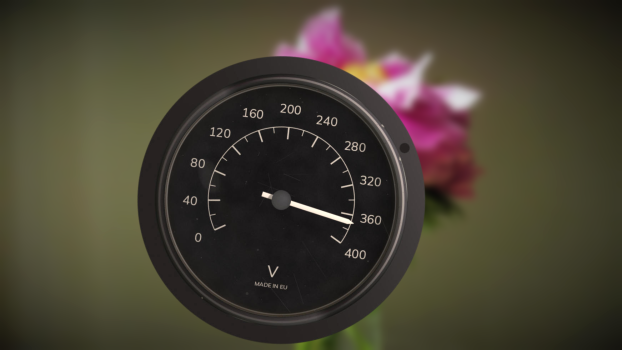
370 V
